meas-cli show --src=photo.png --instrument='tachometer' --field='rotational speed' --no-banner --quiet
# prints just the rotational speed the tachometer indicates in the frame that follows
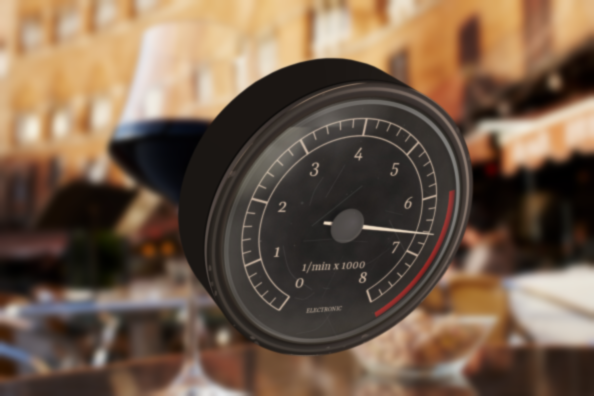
6600 rpm
